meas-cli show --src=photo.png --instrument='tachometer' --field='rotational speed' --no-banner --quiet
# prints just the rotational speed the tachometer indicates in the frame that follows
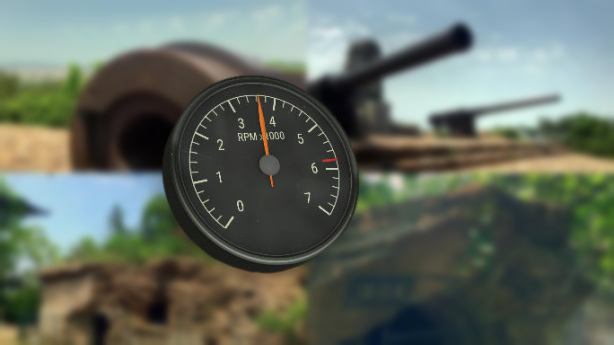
3600 rpm
